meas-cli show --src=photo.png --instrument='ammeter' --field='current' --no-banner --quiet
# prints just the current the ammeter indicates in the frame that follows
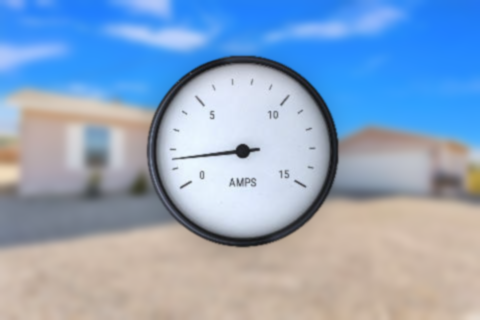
1.5 A
